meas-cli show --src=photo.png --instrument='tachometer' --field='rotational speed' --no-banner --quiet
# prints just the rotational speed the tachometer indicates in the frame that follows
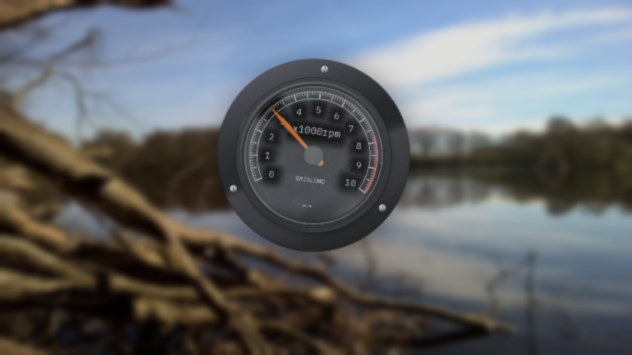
3000 rpm
